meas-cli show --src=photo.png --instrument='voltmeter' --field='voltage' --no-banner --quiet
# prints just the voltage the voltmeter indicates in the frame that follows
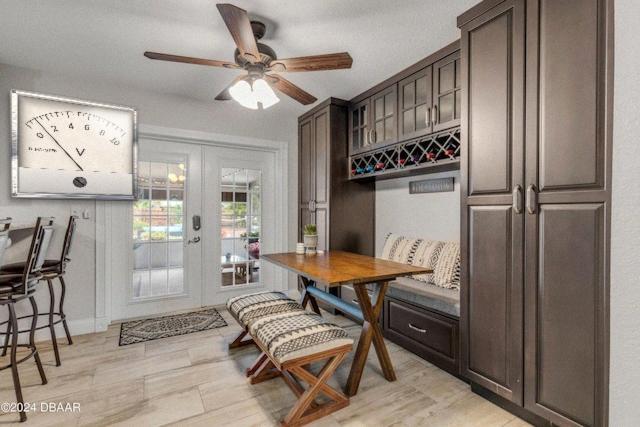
1 V
